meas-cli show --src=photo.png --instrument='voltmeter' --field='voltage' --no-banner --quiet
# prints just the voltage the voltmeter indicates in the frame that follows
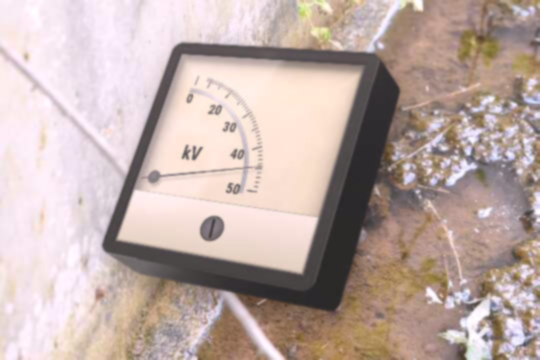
45 kV
